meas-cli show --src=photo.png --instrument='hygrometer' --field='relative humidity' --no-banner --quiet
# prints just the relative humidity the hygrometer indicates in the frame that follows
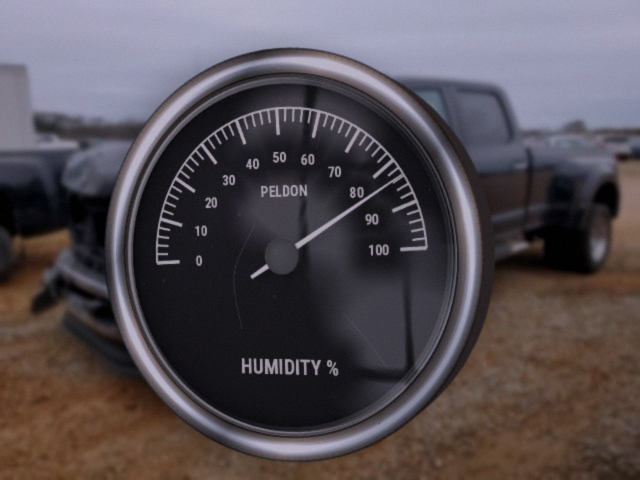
84 %
